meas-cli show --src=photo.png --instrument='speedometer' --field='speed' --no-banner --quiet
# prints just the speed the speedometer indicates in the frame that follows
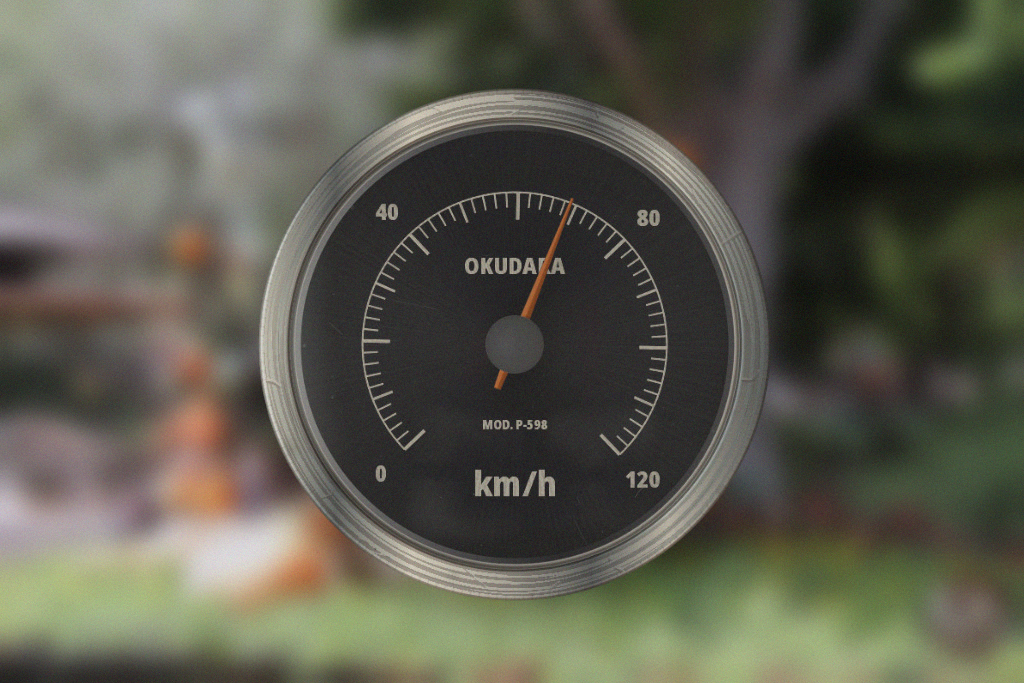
69 km/h
